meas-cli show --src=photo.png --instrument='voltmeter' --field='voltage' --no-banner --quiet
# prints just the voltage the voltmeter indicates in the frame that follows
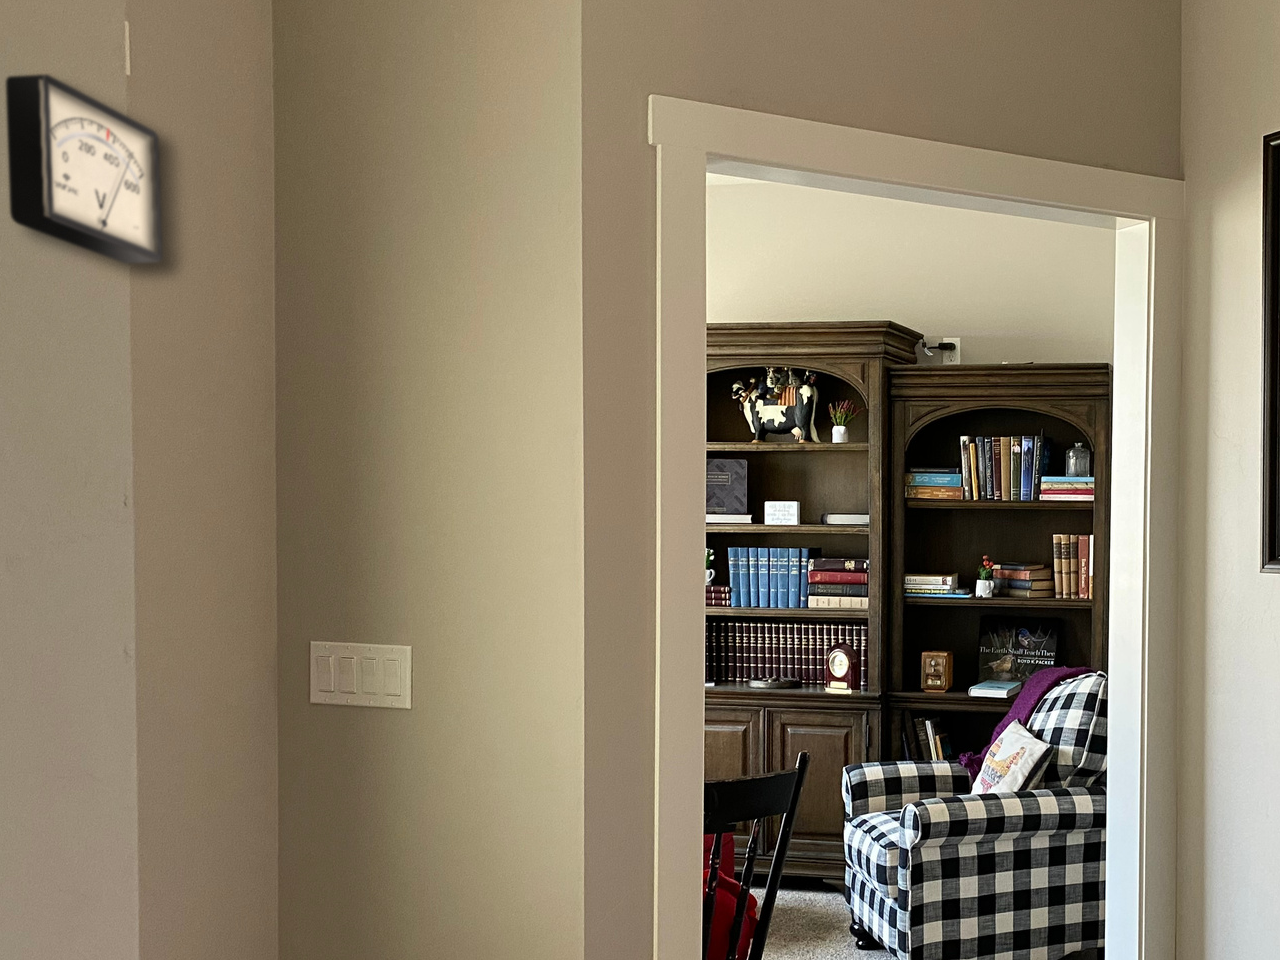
500 V
